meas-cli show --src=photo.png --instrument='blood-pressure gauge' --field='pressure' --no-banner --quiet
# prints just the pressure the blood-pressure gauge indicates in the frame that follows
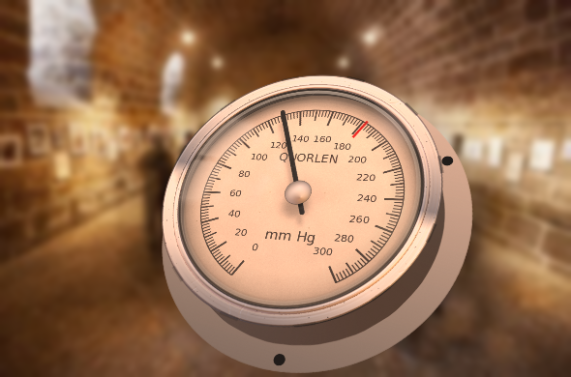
130 mmHg
